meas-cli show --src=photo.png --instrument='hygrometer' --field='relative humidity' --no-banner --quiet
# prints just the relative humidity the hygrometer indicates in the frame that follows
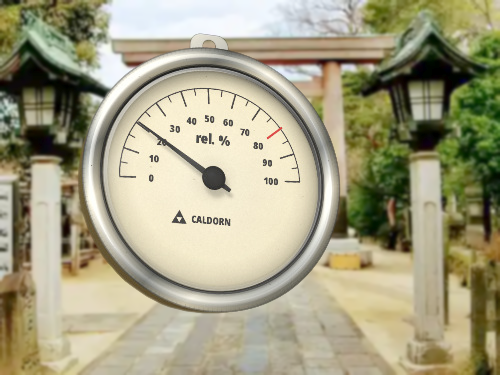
20 %
